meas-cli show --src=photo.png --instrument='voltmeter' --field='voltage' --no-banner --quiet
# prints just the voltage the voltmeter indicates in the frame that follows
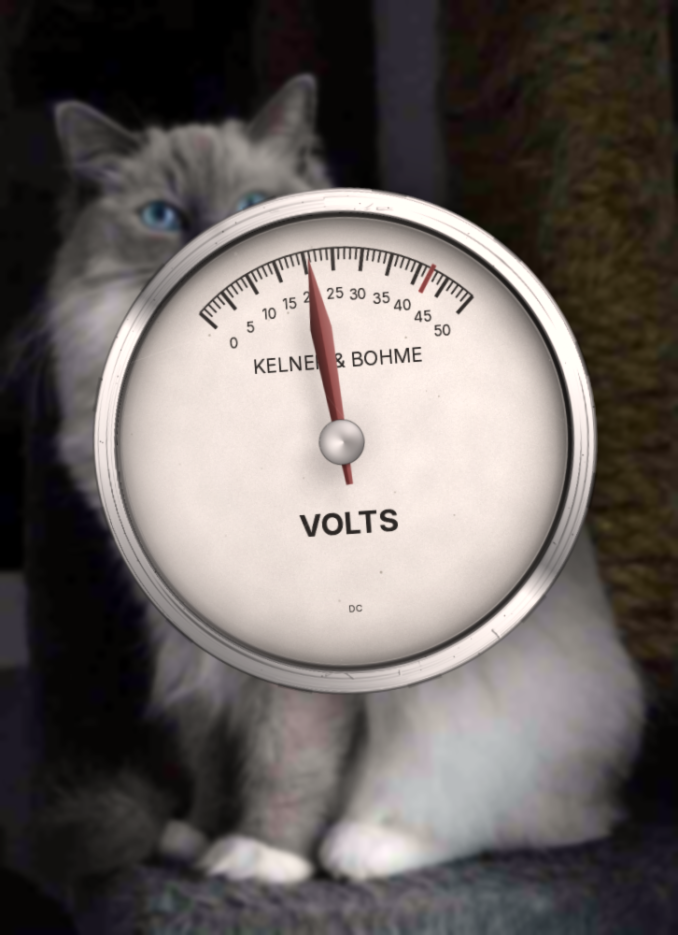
21 V
